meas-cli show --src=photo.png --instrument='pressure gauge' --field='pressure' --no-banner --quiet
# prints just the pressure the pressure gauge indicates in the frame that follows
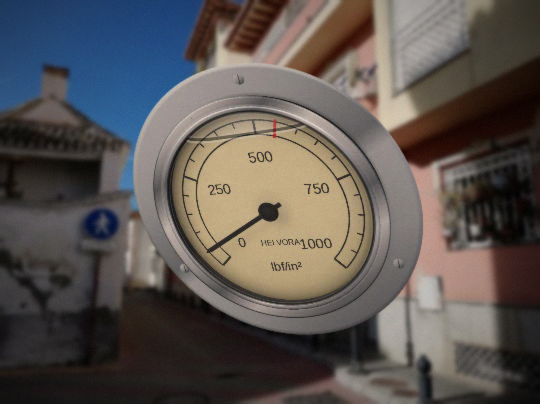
50 psi
